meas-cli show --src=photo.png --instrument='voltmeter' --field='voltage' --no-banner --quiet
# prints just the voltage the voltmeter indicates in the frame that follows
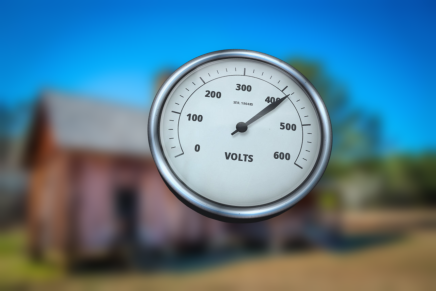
420 V
